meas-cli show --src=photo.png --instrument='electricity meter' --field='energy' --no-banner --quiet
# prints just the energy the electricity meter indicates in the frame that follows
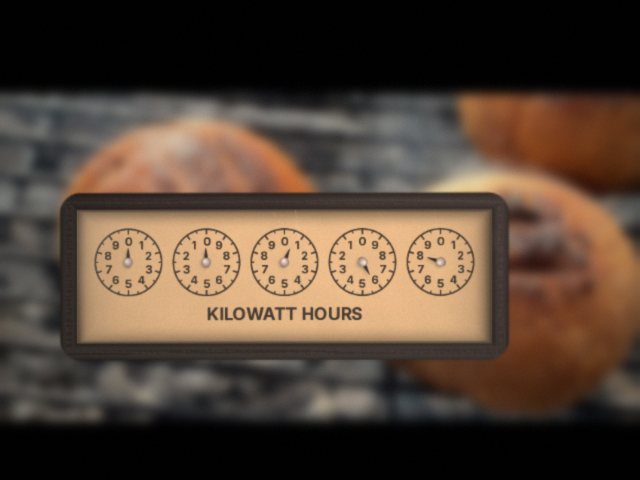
58 kWh
